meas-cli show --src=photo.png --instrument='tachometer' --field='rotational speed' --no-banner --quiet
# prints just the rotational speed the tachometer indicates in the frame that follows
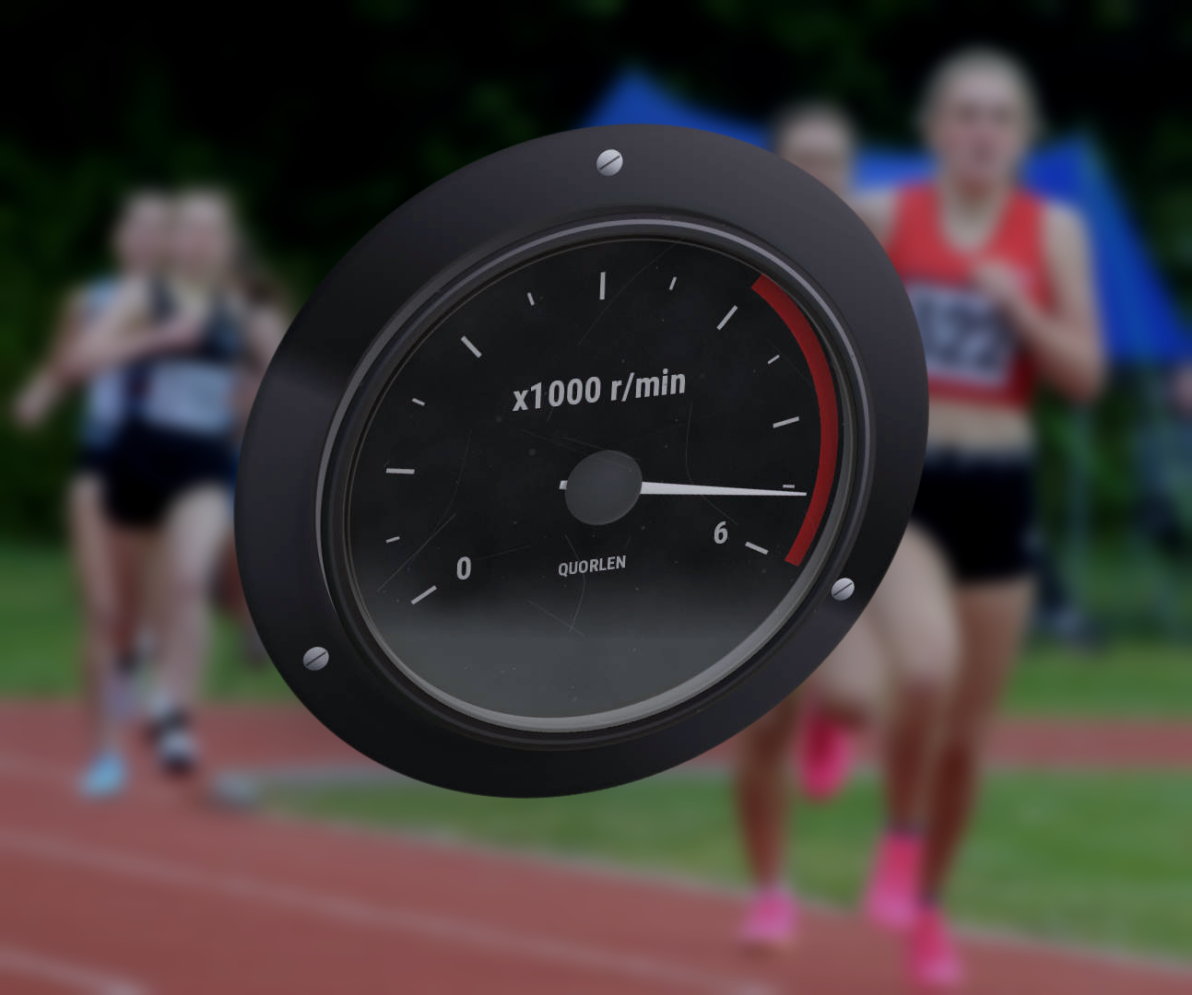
5500 rpm
